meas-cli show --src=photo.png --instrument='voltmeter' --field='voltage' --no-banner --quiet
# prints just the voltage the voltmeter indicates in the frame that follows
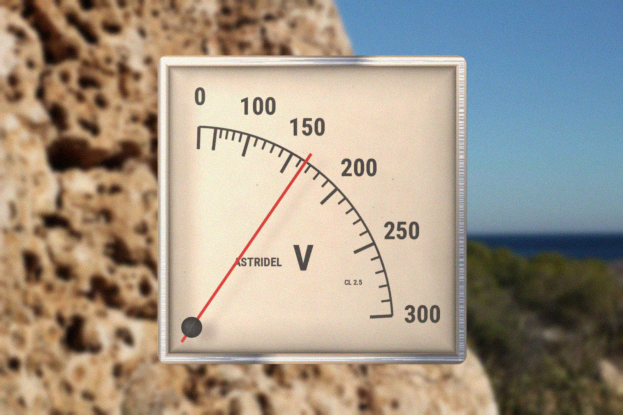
165 V
